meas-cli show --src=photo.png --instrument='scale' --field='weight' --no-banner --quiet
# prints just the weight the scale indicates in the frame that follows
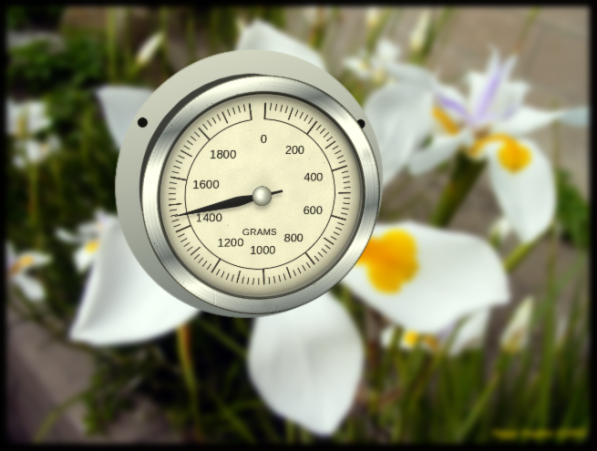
1460 g
